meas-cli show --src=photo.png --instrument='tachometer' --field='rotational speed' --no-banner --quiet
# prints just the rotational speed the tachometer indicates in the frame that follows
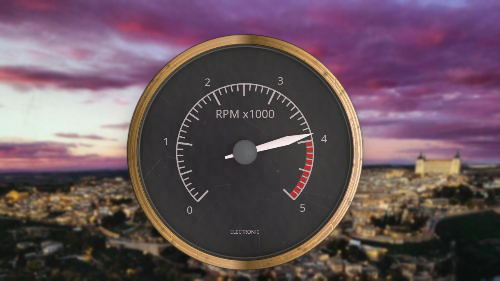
3900 rpm
